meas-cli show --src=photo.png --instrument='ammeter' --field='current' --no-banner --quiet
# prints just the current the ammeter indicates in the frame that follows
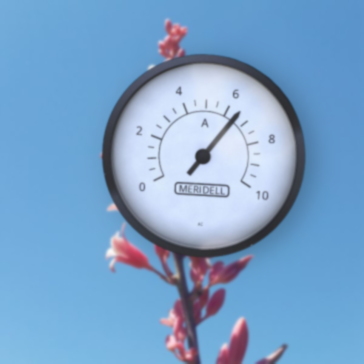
6.5 A
